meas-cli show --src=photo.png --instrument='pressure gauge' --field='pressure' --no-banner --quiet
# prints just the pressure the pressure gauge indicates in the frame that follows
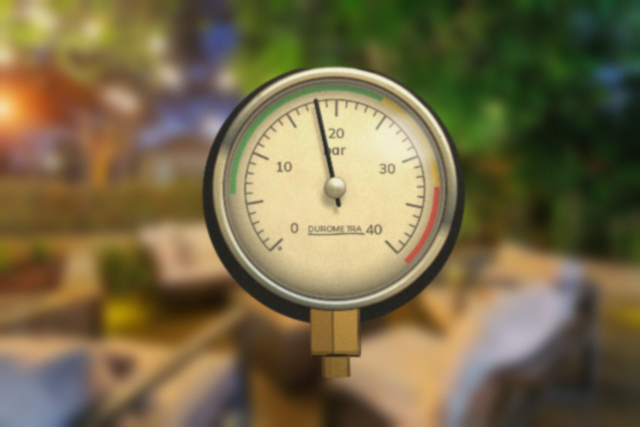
18 bar
